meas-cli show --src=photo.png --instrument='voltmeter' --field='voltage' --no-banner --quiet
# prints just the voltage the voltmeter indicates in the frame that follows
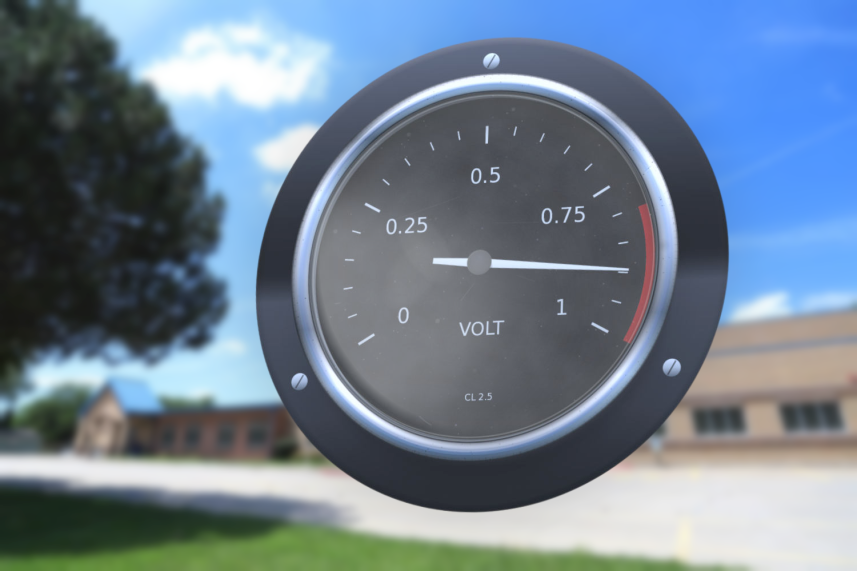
0.9 V
